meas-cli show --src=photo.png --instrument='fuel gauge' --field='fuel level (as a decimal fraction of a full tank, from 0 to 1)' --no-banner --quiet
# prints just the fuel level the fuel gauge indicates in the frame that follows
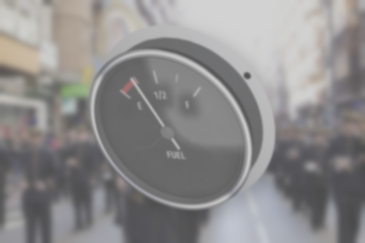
0.25
